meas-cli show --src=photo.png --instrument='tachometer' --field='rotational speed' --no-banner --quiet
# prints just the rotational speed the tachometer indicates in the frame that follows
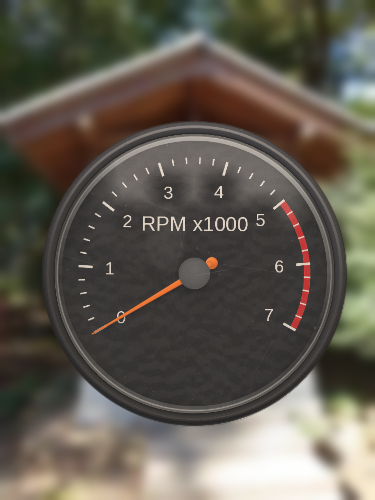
0 rpm
